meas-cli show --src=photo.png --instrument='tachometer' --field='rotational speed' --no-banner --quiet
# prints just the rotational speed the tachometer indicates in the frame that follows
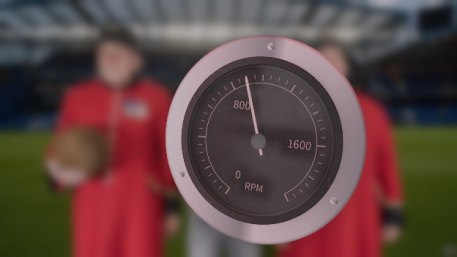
900 rpm
